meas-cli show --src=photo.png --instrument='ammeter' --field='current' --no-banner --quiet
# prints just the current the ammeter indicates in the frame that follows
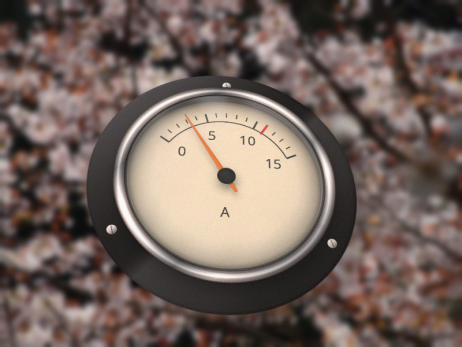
3 A
